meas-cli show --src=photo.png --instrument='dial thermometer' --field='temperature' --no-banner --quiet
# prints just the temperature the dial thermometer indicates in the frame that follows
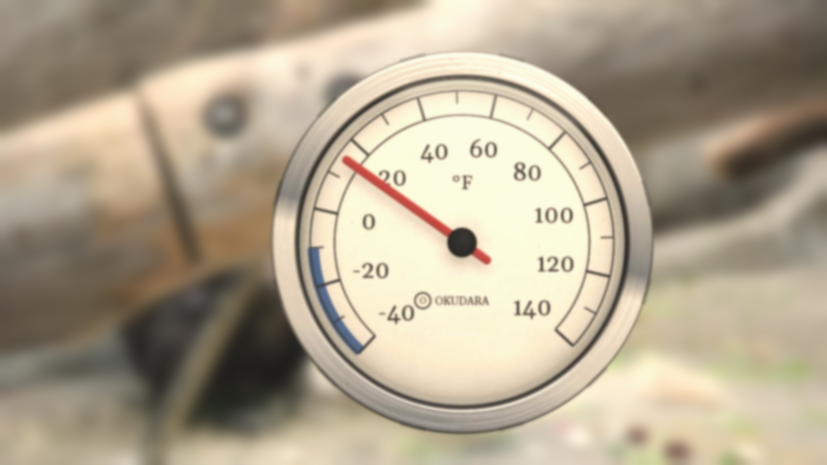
15 °F
